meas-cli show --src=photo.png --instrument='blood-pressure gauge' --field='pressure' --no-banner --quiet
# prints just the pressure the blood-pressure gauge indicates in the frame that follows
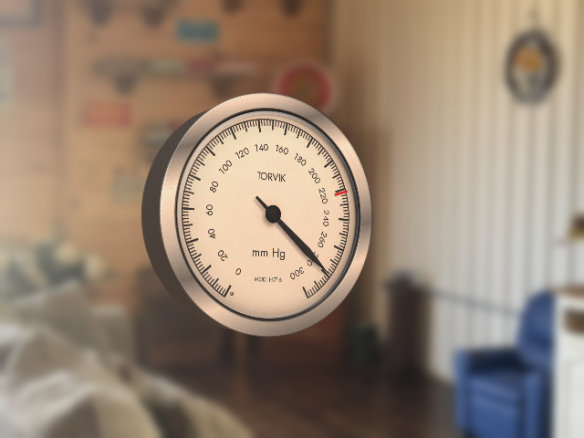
280 mmHg
